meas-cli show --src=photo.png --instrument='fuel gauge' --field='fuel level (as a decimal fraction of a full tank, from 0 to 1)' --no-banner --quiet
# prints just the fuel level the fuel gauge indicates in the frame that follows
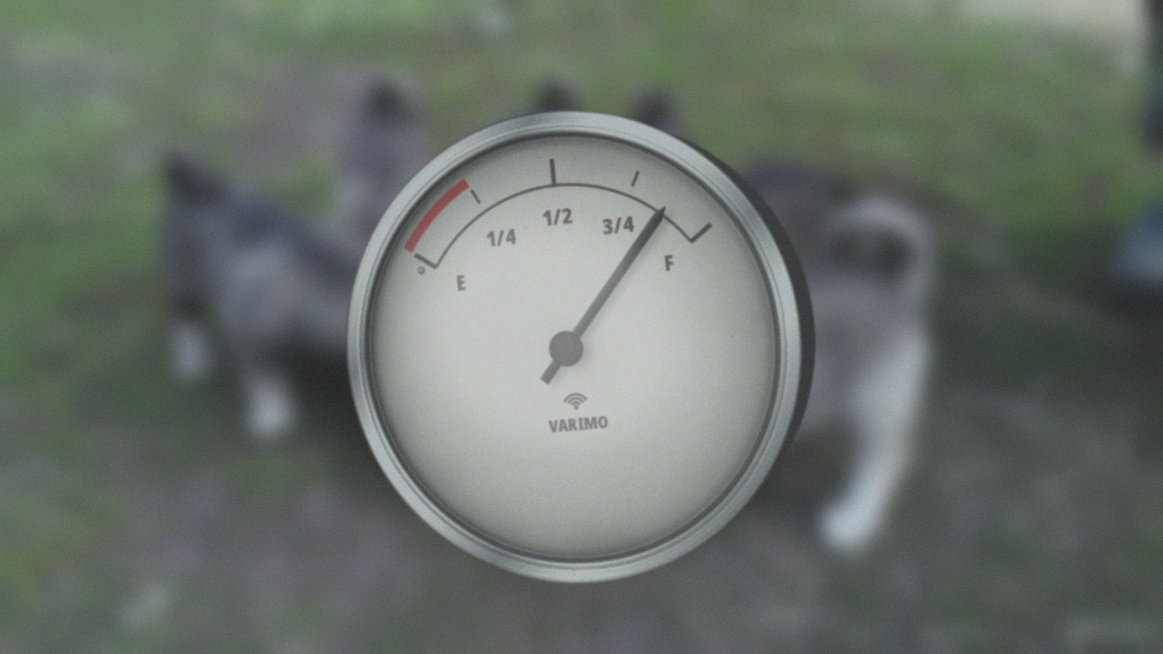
0.875
